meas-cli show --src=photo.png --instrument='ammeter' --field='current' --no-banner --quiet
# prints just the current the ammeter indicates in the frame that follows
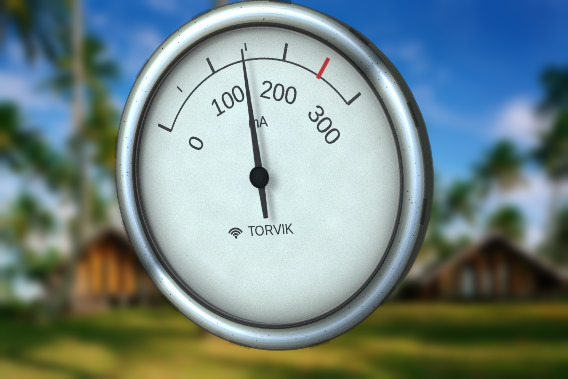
150 mA
